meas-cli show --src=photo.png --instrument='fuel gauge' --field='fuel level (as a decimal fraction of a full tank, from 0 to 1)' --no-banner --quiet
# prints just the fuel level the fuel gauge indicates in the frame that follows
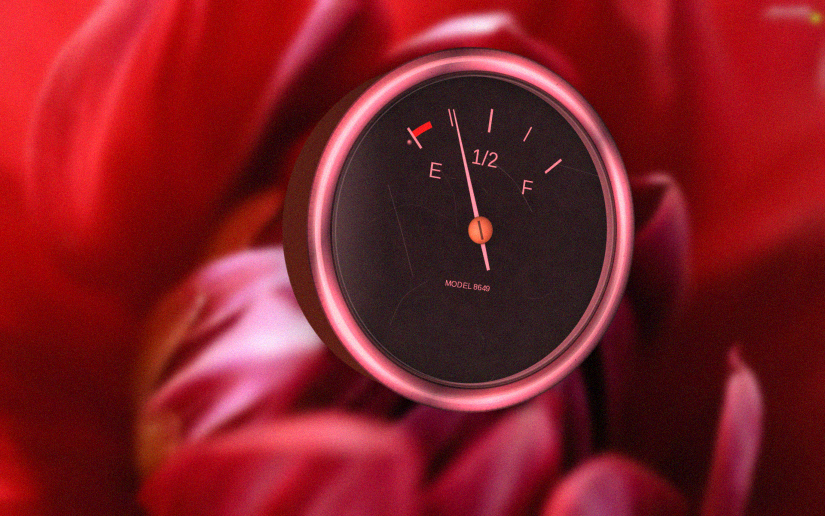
0.25
